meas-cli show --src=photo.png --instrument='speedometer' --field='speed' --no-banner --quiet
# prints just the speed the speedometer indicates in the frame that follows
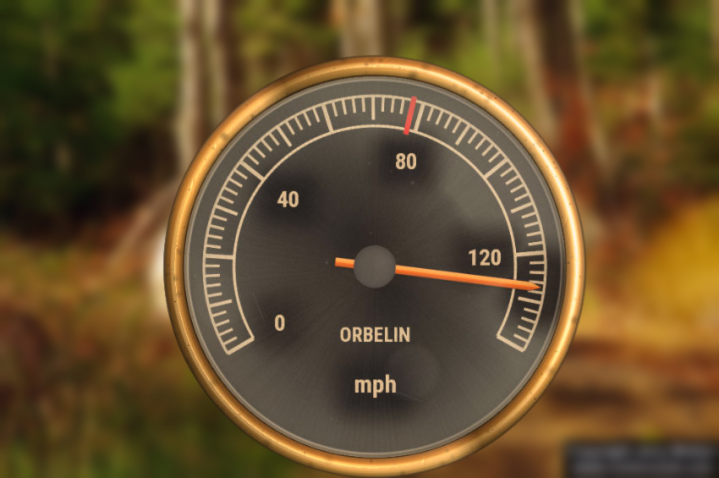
127 mph
